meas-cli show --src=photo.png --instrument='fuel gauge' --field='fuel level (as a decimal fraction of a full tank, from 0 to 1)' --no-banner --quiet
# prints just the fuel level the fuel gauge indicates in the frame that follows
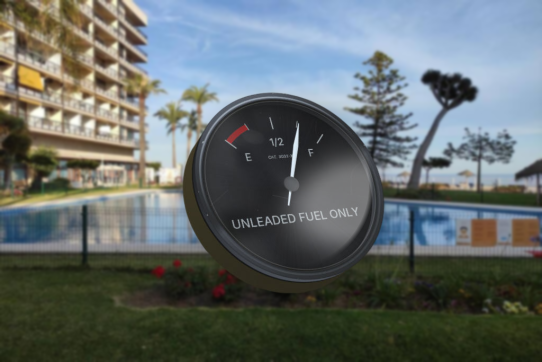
0.75
